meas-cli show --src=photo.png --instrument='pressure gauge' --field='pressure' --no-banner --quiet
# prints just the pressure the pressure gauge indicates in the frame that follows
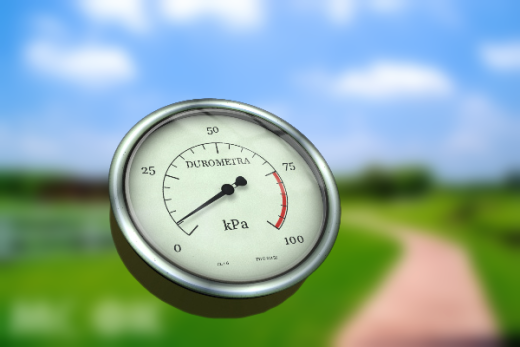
5 kPa
